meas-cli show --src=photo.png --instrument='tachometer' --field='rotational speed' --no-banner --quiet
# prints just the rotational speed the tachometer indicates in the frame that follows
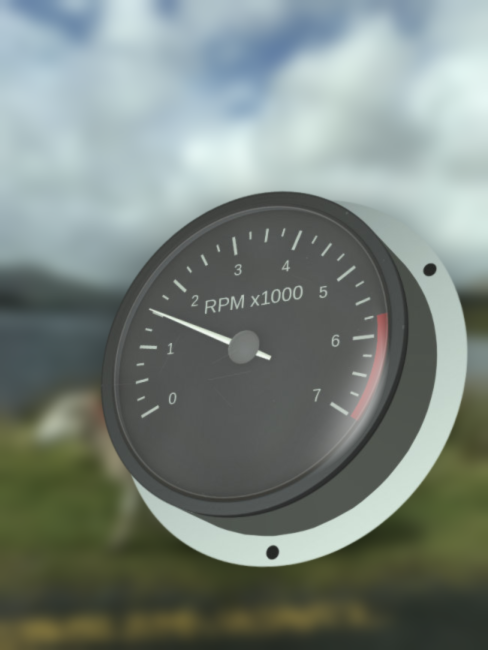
1500 rpm
